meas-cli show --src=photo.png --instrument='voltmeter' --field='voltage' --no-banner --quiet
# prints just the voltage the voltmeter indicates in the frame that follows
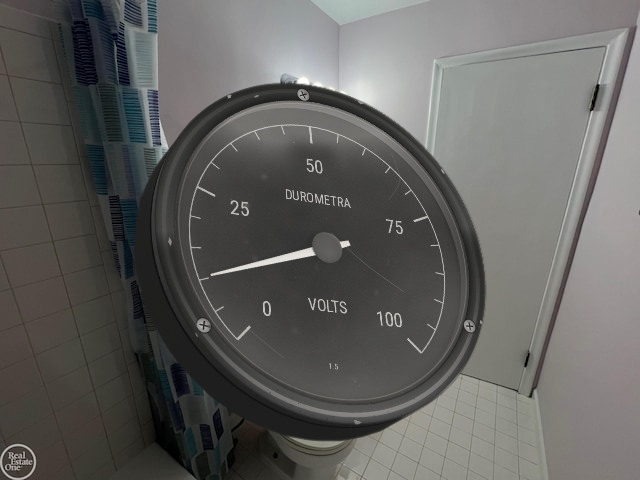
10 V
